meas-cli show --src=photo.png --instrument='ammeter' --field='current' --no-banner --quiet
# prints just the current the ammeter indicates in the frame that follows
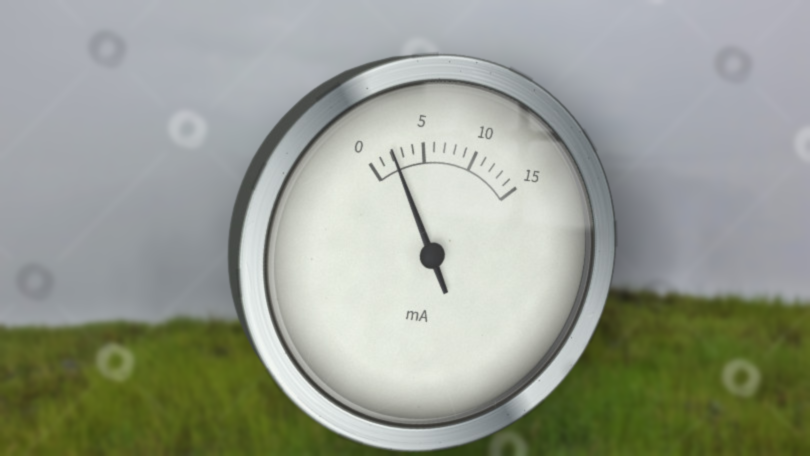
2 mA
